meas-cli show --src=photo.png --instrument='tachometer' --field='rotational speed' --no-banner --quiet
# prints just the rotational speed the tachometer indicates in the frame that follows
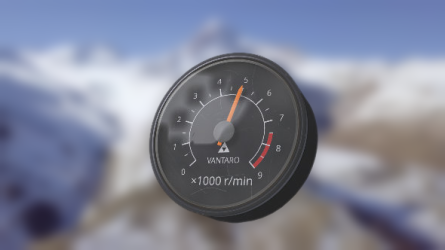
5000 rpm
